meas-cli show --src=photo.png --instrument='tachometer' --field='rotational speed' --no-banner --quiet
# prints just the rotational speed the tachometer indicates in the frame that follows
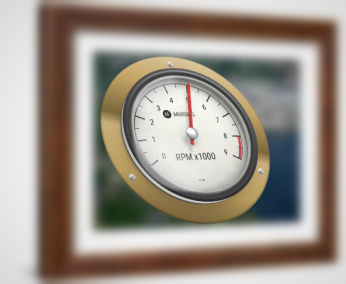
5000 rpm
